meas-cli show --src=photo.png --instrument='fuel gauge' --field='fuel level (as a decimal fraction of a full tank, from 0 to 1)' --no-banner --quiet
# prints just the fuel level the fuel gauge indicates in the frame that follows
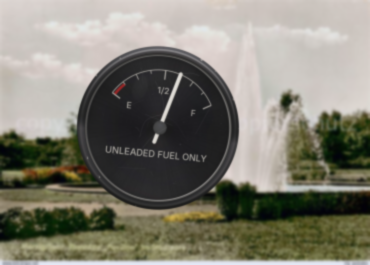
0.625
